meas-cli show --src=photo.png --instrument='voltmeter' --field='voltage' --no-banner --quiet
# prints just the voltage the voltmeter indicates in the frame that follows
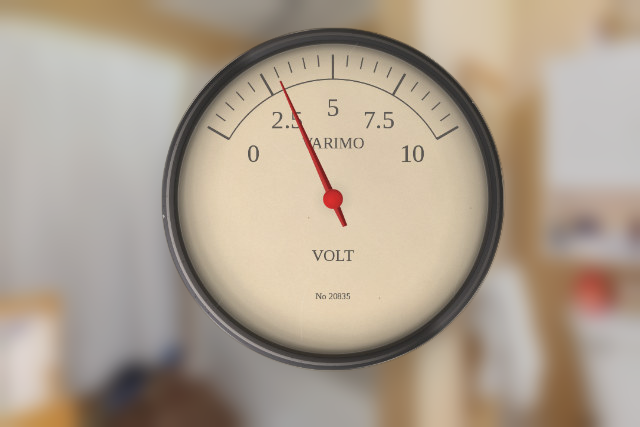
3 V
